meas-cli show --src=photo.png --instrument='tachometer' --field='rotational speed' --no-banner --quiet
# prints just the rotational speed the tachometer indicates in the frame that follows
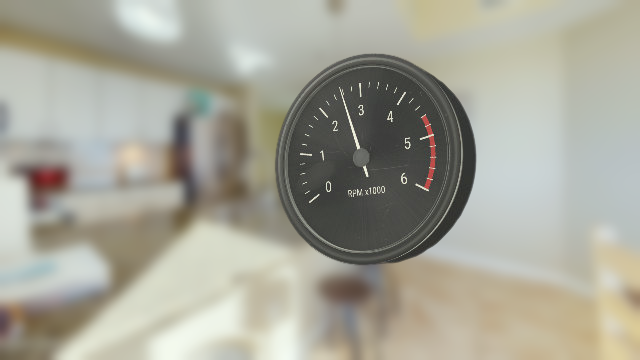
2600 rpm
